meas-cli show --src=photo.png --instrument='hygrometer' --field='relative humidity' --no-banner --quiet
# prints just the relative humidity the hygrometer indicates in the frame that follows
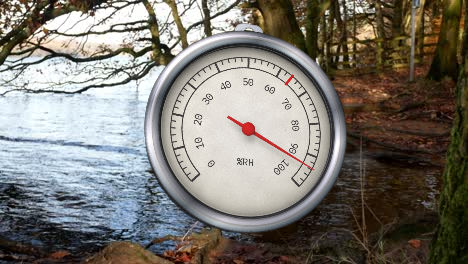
94 %
